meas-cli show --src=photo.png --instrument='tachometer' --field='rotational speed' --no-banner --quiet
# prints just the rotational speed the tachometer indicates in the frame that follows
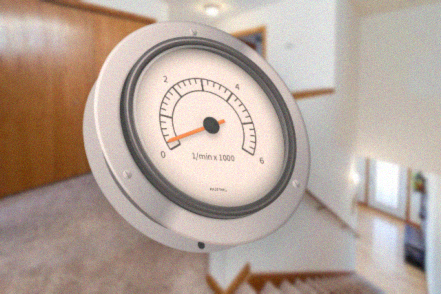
200 rpm
